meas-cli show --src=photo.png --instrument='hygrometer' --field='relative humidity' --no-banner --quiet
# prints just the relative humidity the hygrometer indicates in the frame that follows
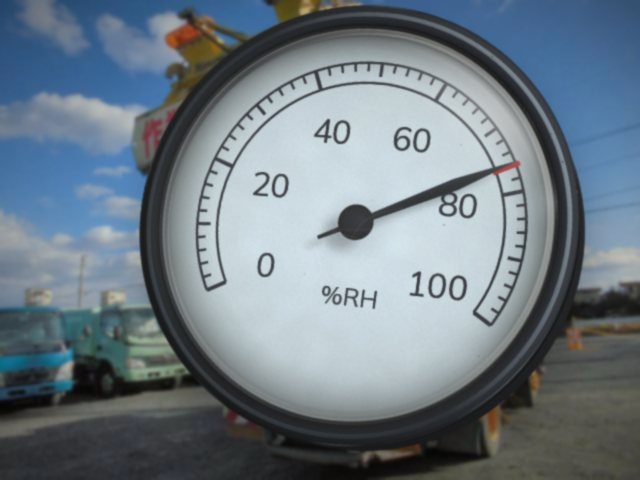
76 %
